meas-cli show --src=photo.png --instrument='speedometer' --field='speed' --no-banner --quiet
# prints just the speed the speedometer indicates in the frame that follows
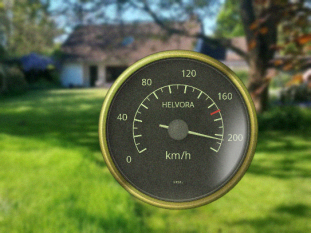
205 km/h
